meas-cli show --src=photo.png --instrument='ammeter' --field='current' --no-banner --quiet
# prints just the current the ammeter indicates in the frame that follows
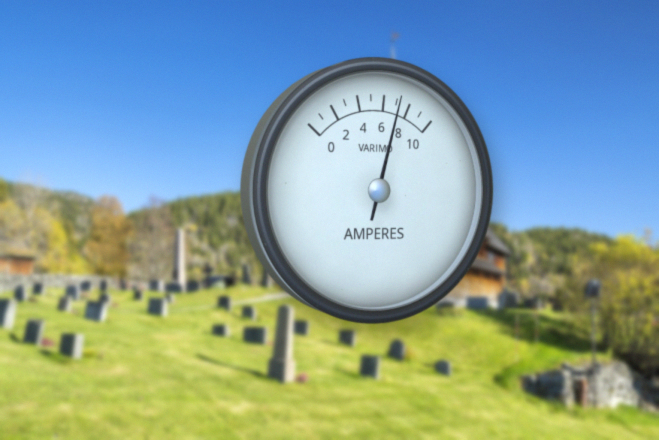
7 A
